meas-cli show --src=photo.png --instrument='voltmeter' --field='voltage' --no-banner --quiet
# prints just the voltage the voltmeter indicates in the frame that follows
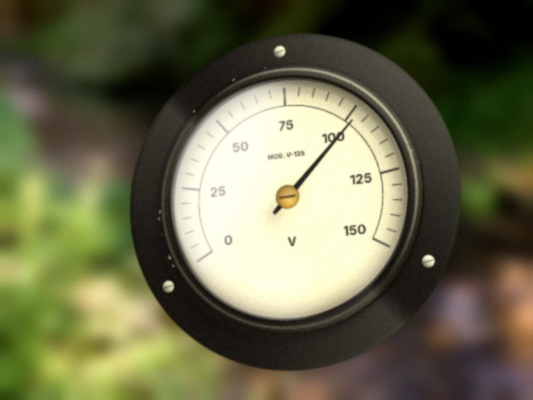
102.5 V
